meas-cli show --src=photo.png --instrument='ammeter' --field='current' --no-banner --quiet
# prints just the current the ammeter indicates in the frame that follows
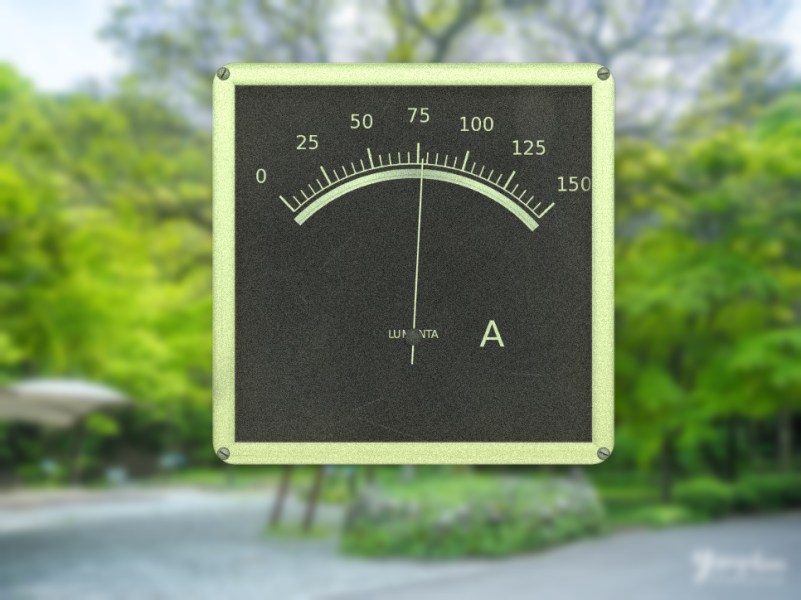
77.5 A
